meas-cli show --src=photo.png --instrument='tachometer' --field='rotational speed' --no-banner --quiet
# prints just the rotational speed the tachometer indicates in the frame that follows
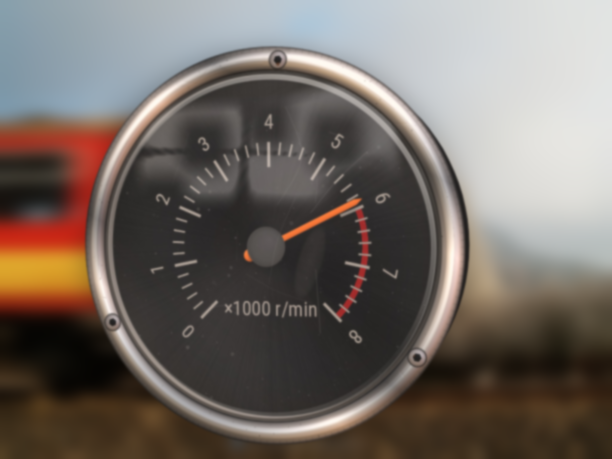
5900 rpm
